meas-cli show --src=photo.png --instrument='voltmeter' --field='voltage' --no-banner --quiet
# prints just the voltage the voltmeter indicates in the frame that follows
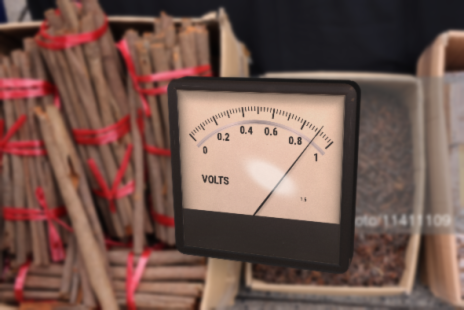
0.9 V
